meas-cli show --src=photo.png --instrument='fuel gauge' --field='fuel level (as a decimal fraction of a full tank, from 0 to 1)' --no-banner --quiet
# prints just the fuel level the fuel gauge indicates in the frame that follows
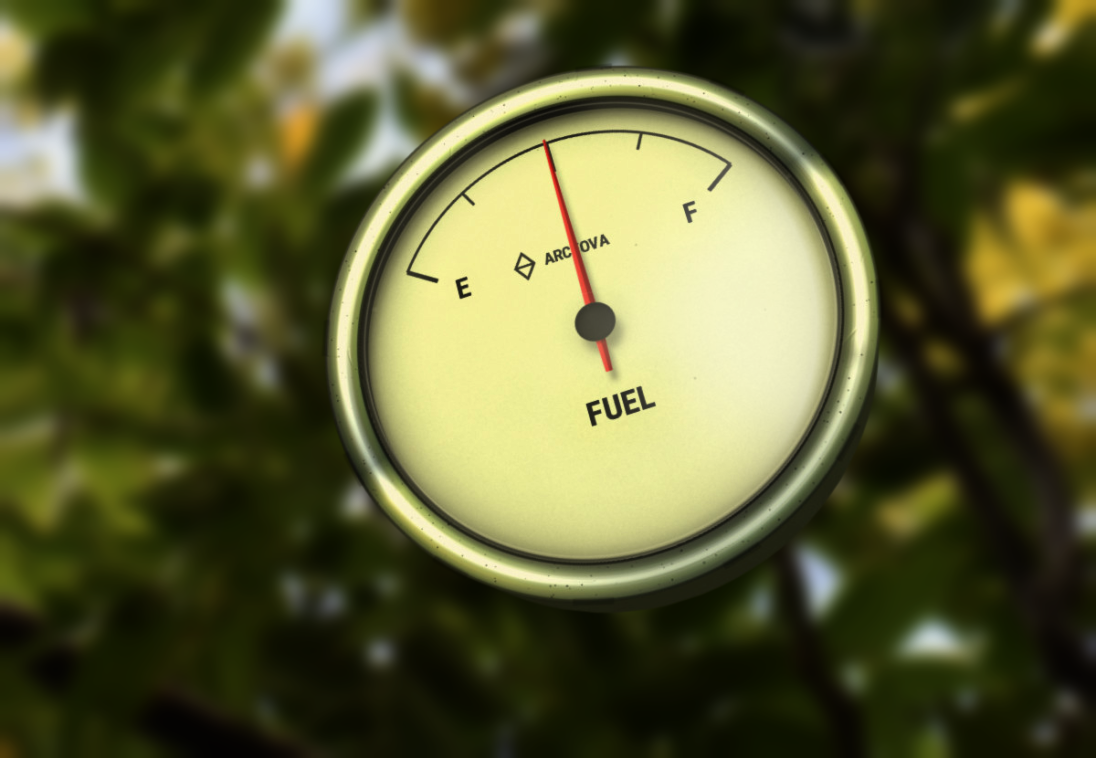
0.5
